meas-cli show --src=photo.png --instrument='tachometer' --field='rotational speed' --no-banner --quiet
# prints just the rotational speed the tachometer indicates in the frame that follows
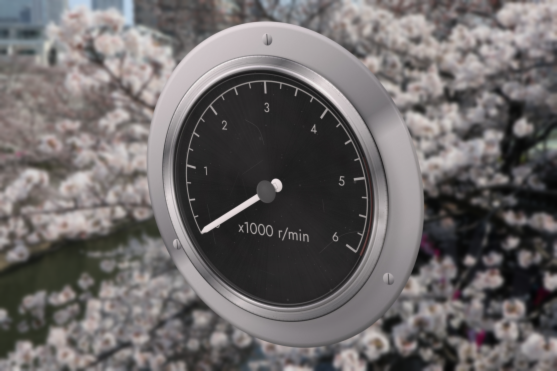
0 rpm
